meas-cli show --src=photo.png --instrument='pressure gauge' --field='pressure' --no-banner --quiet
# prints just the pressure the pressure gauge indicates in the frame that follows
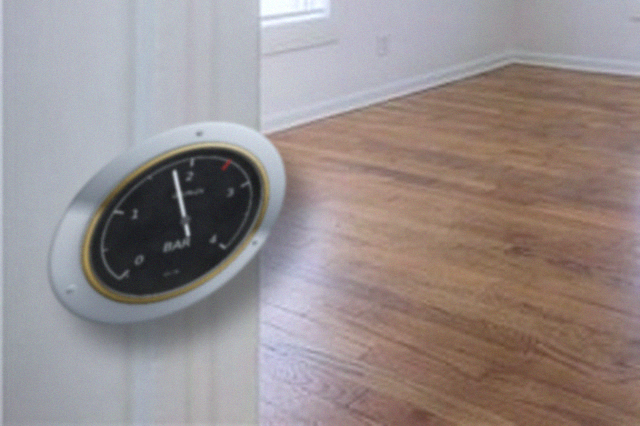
1.75 bar
